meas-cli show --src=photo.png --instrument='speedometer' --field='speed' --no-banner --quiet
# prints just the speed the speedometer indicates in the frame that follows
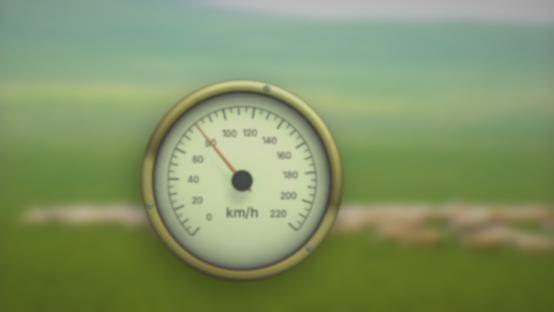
80 km/h
